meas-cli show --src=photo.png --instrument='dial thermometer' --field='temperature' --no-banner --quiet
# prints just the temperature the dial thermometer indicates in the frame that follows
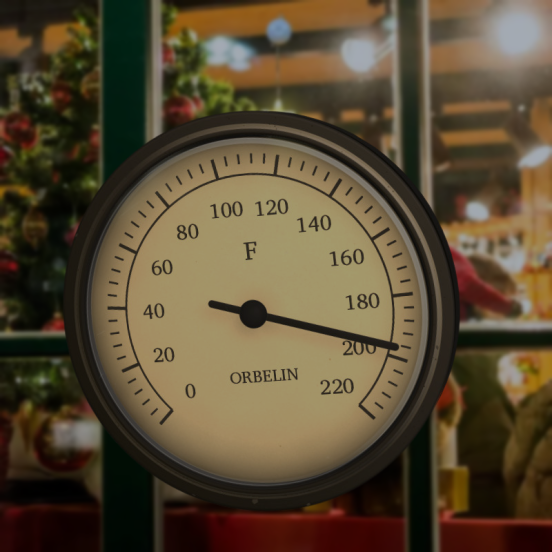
196 °F
